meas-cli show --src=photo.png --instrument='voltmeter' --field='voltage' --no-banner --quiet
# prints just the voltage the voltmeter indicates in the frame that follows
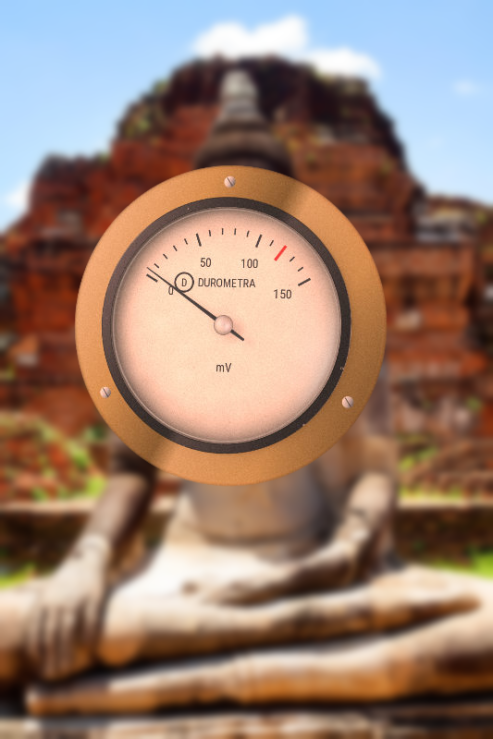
5 mV
